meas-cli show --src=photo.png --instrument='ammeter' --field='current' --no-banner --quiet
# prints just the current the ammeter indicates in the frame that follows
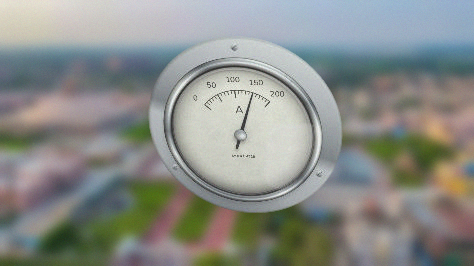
150 A
